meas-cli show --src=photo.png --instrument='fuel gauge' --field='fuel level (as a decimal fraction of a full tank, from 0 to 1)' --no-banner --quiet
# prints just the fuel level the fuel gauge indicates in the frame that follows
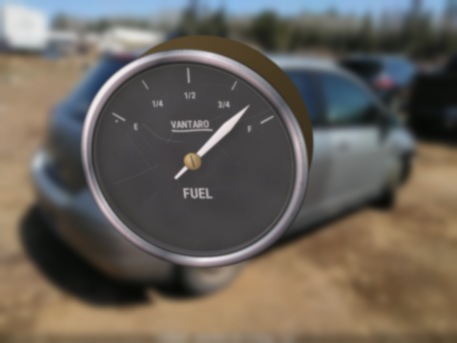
0.875
